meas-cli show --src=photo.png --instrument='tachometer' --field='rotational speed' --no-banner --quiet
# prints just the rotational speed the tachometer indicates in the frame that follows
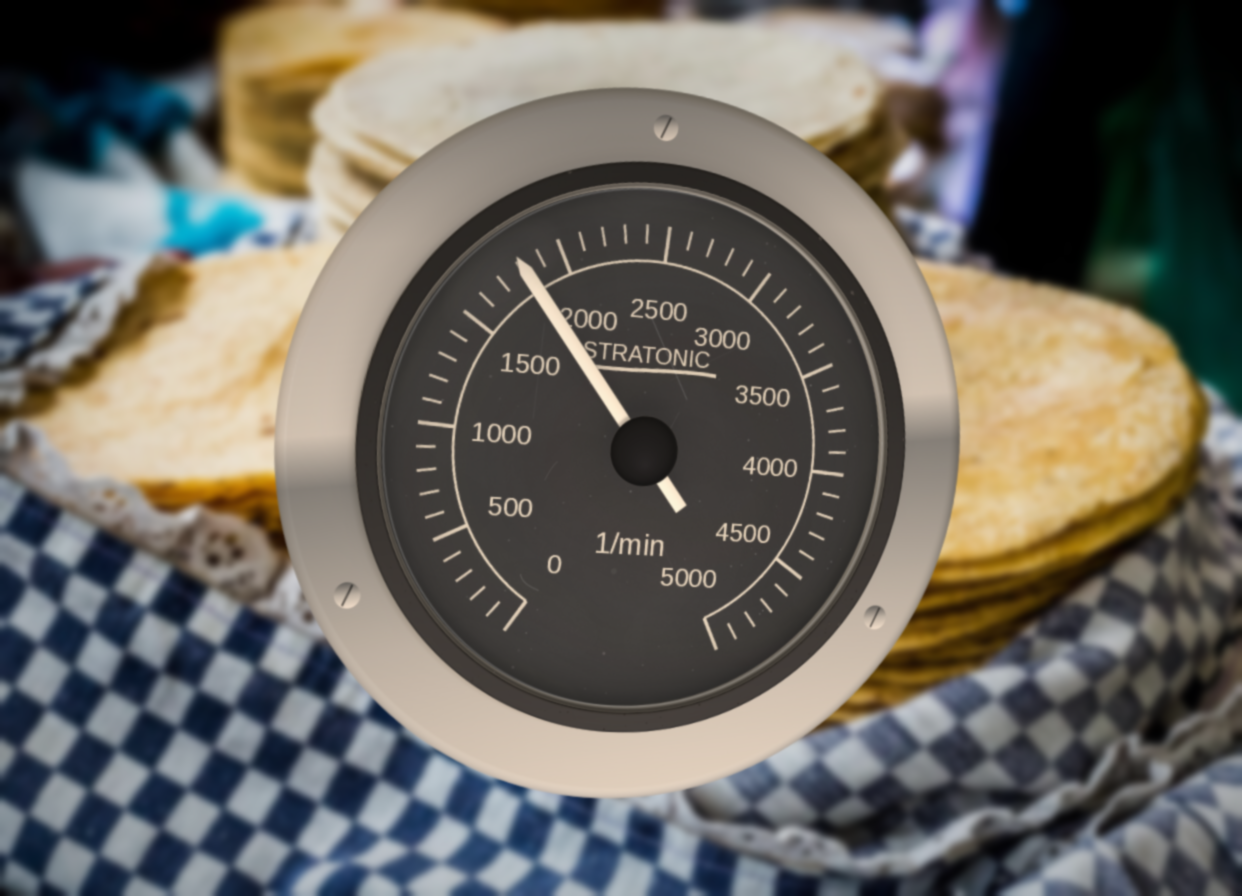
1800 rpm
